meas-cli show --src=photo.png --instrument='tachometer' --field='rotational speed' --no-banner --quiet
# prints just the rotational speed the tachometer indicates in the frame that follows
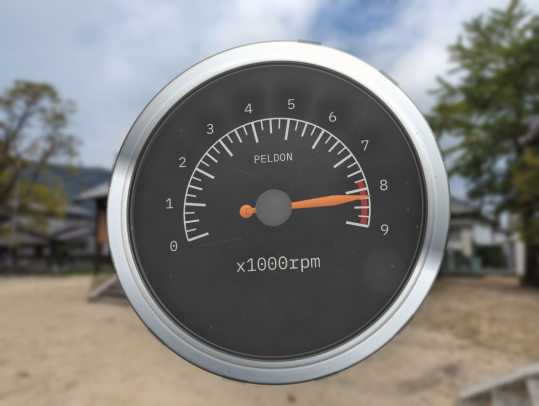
8250 rpm
